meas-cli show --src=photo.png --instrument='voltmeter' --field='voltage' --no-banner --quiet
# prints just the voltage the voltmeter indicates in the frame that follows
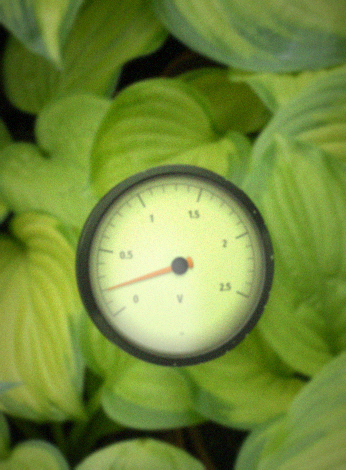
0.2 V
